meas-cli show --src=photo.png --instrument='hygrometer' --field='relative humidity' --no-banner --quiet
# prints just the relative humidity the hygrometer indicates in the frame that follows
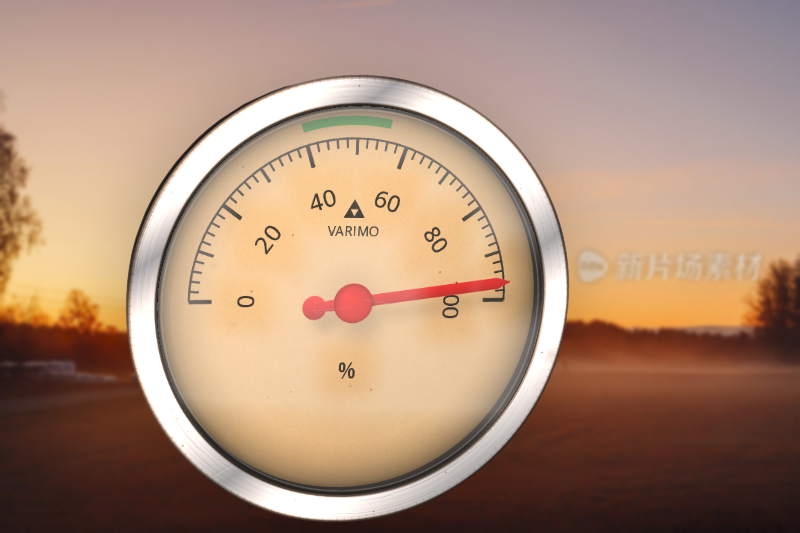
96 %
